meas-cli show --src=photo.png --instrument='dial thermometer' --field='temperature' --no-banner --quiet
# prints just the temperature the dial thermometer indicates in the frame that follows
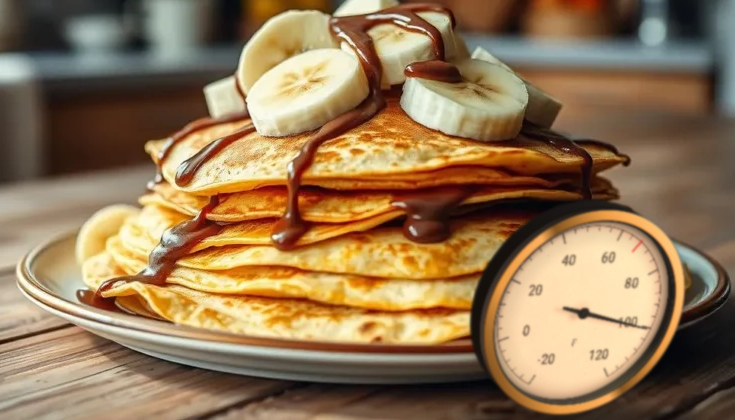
100 °F
